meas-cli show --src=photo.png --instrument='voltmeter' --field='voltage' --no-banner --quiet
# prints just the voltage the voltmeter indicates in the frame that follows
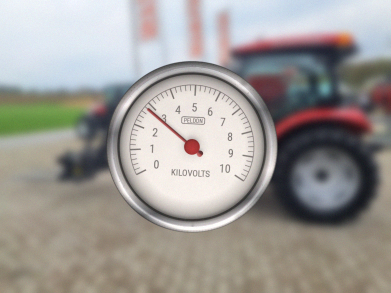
2.8 kV
